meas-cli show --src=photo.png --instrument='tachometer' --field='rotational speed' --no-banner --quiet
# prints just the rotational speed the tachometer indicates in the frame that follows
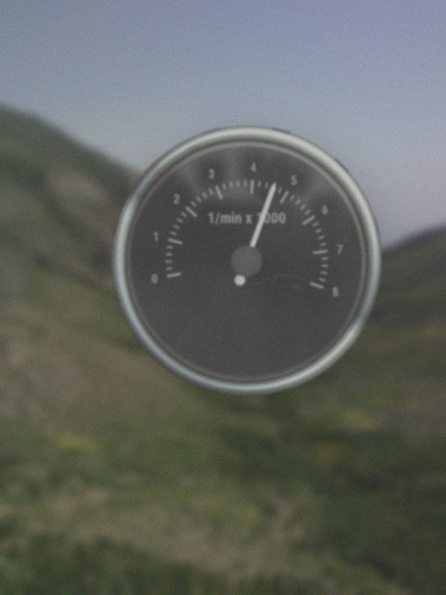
4600 rpm
